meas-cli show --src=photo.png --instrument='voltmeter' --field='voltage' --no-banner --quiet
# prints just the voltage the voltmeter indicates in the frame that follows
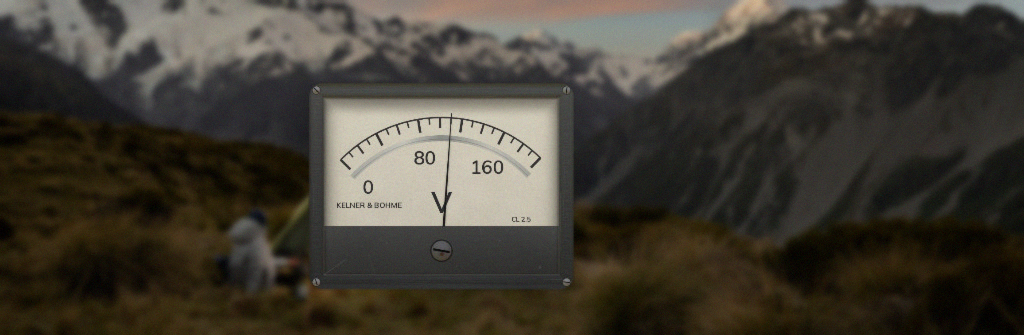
110 V
